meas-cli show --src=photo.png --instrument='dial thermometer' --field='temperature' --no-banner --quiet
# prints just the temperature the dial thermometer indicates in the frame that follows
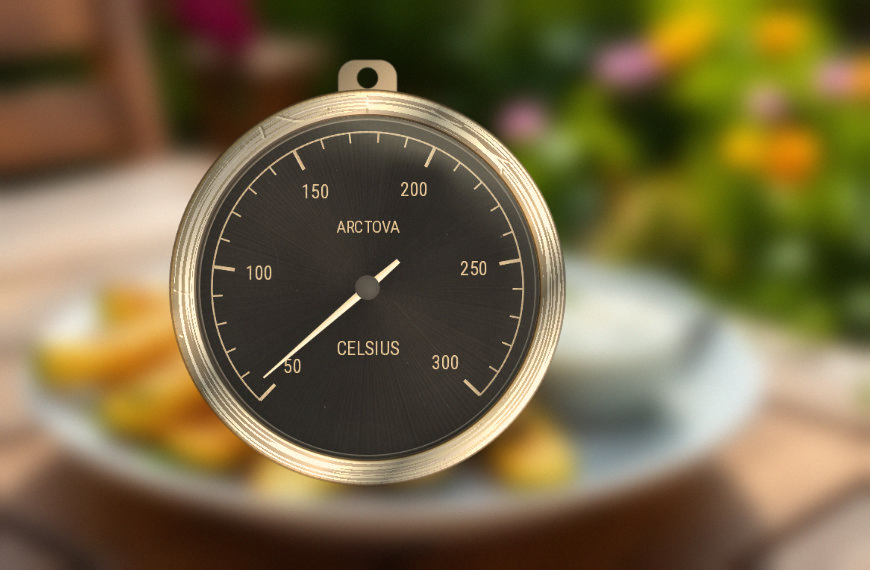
55 °C
